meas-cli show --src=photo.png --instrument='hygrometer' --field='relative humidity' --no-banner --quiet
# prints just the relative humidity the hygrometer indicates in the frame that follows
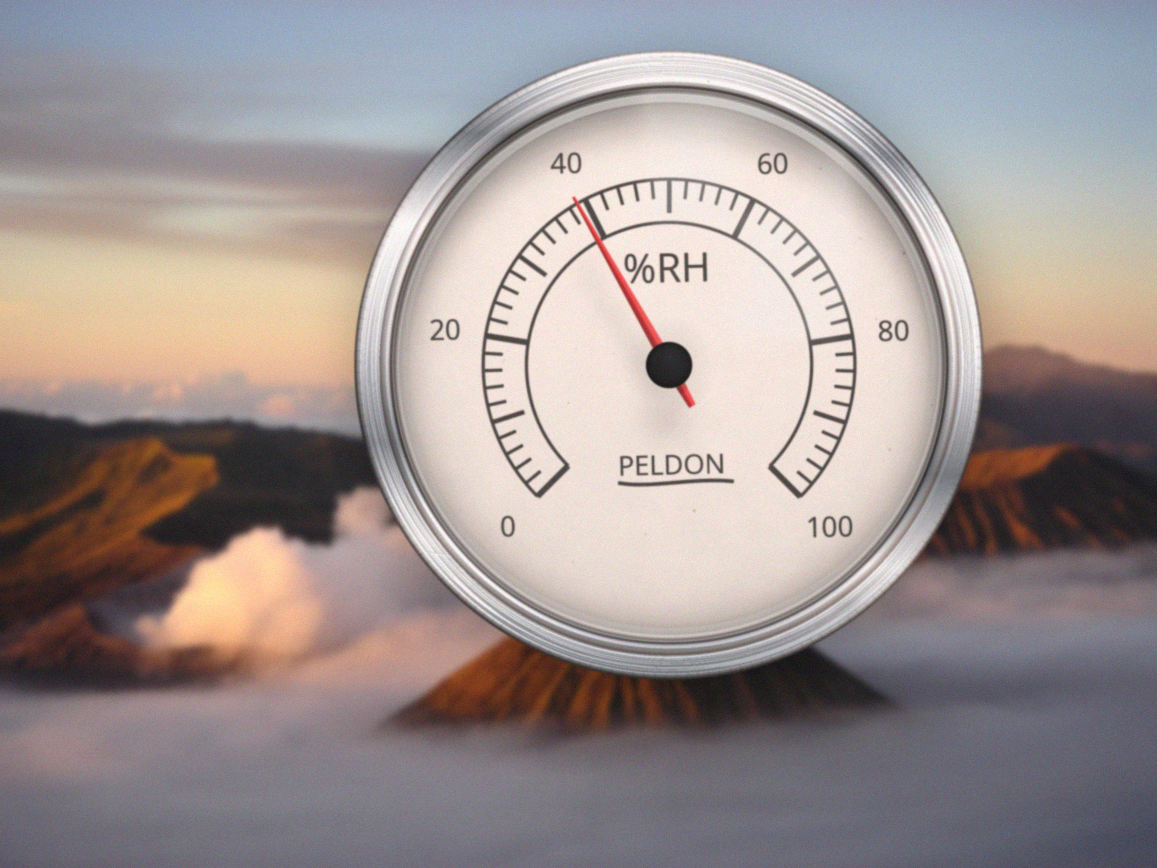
39 %
